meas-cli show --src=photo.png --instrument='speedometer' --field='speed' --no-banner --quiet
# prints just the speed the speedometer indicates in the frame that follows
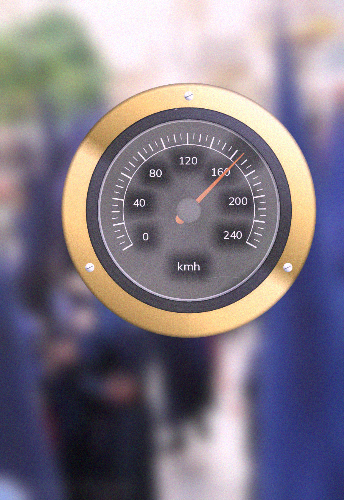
165 km/h
